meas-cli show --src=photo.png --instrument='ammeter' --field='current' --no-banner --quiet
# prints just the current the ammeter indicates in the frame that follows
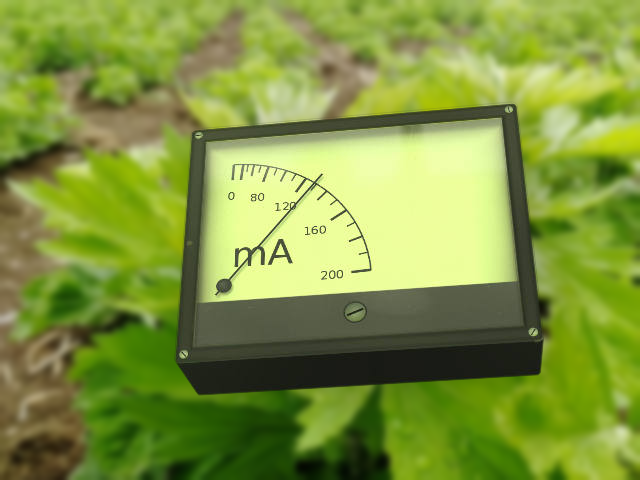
130 mA
